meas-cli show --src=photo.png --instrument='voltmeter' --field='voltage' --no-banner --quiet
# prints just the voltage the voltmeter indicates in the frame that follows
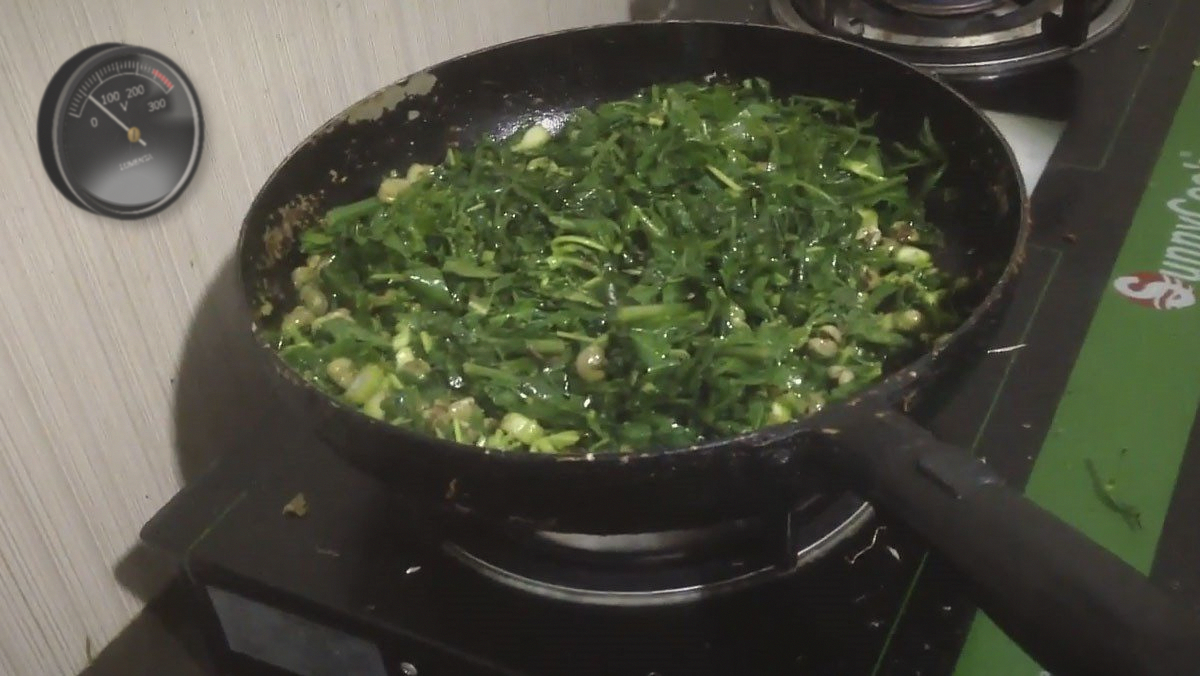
50 V
